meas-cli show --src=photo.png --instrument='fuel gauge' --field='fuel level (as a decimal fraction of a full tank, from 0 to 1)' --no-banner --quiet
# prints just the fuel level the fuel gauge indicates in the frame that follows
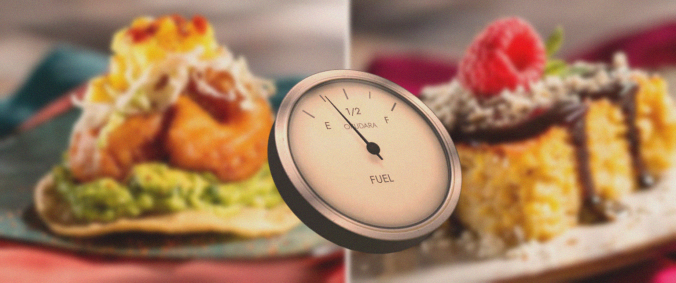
0.25
